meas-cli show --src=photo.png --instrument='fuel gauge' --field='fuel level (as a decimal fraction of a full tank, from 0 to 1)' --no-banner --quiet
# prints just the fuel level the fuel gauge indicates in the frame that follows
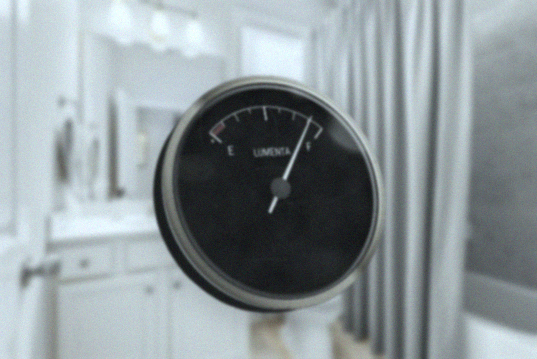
0.875
